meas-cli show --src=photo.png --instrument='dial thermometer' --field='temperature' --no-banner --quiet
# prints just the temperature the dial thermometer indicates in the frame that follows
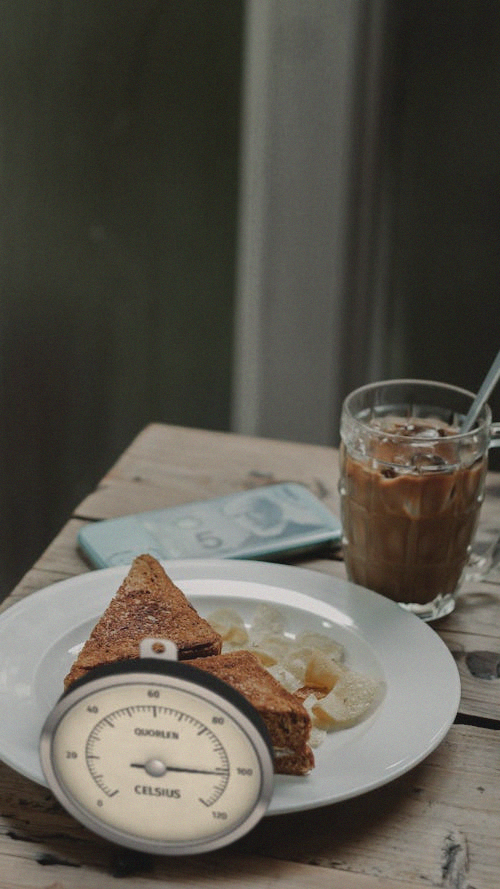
100 °C
